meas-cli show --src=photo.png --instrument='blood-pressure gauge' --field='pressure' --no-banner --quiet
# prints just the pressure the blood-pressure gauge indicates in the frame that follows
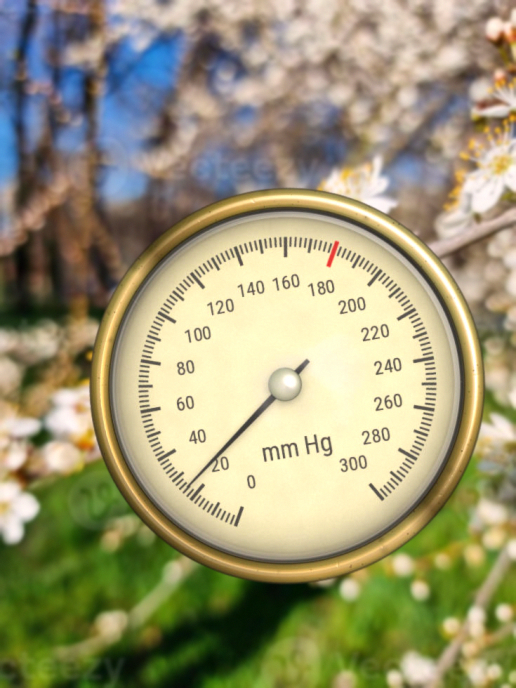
24 mmHg
